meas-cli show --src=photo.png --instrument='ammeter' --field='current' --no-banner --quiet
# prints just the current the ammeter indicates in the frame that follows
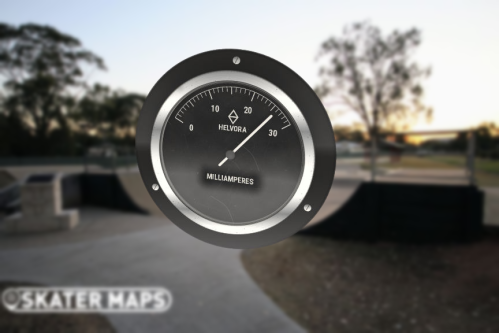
26 mA
